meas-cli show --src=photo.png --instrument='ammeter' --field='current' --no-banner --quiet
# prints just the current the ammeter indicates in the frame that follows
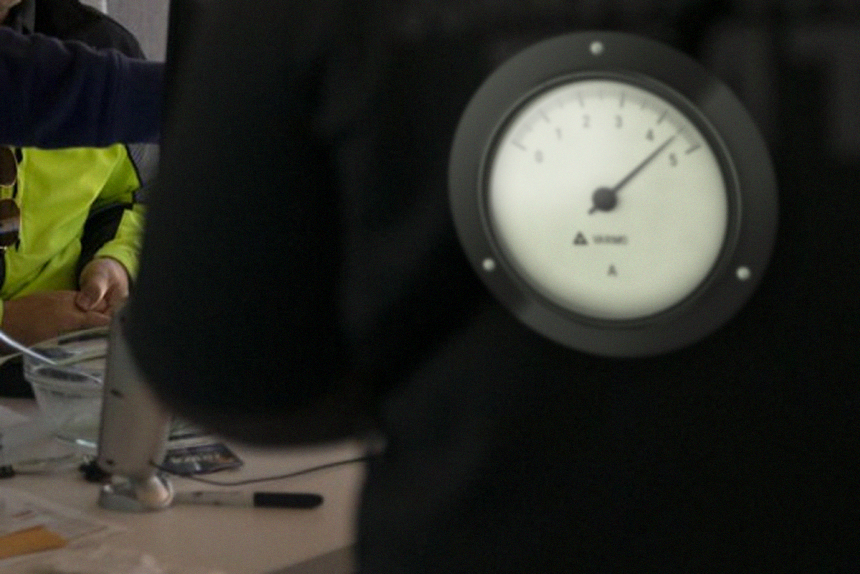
4.5 A
